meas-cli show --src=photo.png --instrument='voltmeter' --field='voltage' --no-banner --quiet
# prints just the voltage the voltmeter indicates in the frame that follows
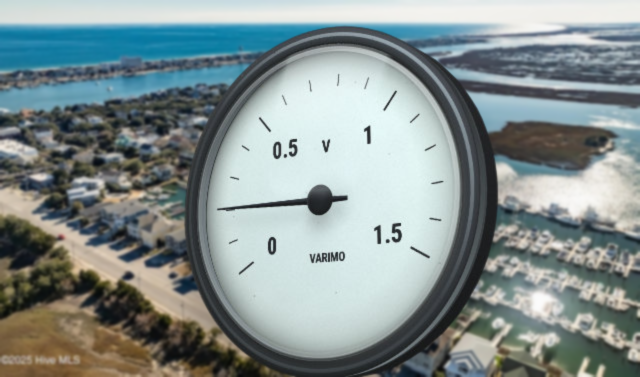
0.2 V
